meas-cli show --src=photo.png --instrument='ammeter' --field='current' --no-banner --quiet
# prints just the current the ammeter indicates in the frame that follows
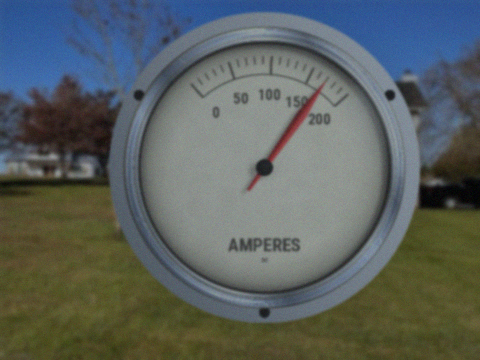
170 A
